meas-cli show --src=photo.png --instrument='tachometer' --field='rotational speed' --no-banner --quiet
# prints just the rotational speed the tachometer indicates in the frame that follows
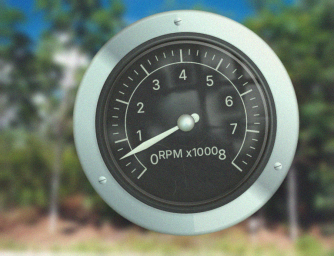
600 rpm
